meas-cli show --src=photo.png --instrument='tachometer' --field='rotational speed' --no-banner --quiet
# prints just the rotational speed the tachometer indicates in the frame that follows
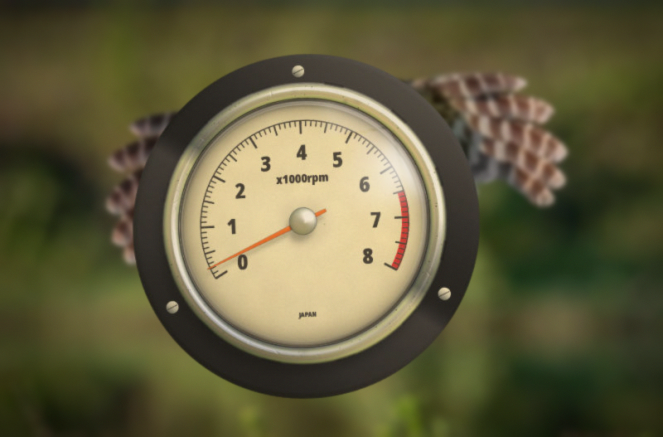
200 rpm
